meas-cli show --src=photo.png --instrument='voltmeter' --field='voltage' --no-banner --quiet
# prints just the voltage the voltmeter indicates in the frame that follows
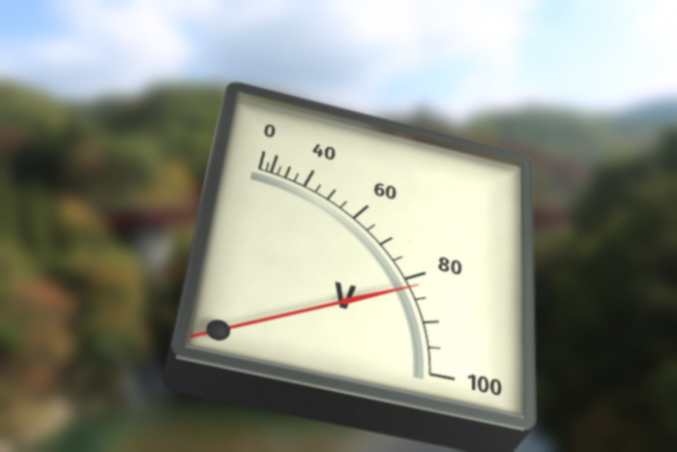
82.5 V
